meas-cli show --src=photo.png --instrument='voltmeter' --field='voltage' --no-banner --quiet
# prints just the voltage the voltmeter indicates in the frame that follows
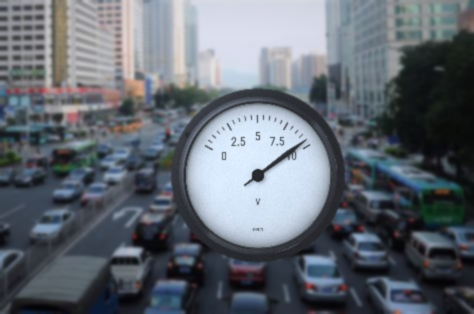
9.5 V
